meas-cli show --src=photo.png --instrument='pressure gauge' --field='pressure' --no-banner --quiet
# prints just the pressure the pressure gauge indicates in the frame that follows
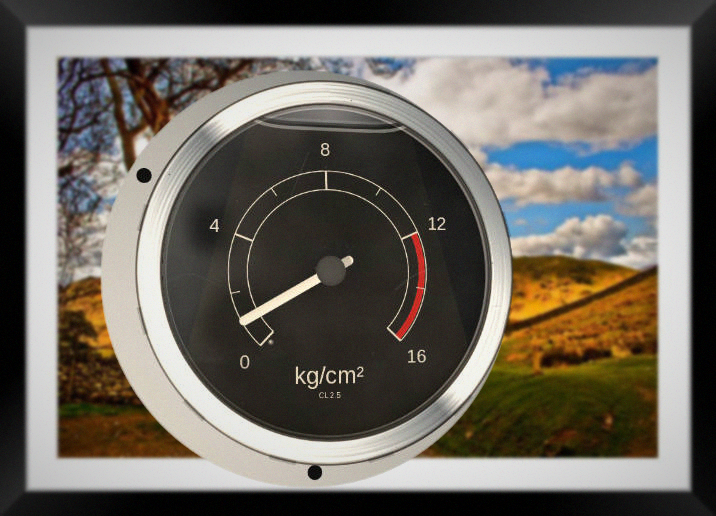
1 kg/cm²
